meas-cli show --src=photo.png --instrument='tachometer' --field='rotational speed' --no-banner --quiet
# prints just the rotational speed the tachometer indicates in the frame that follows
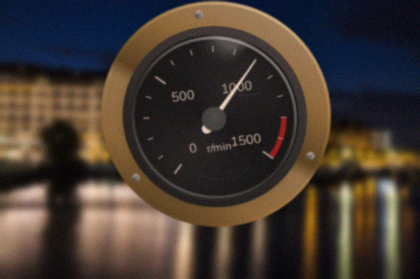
1000 rpm
